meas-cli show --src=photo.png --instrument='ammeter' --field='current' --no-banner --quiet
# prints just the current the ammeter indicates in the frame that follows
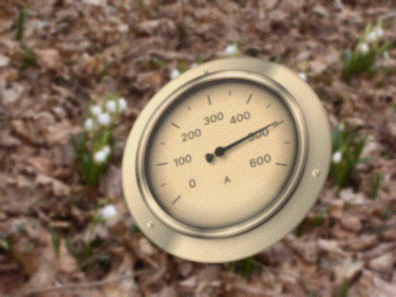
500 A
